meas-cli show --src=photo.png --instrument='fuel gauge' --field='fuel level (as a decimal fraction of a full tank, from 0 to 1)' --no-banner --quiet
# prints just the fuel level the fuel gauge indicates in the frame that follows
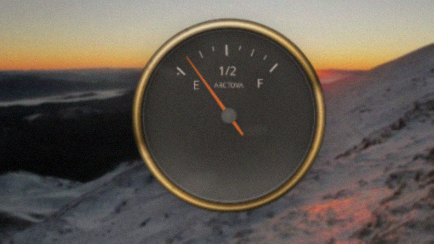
0.125
